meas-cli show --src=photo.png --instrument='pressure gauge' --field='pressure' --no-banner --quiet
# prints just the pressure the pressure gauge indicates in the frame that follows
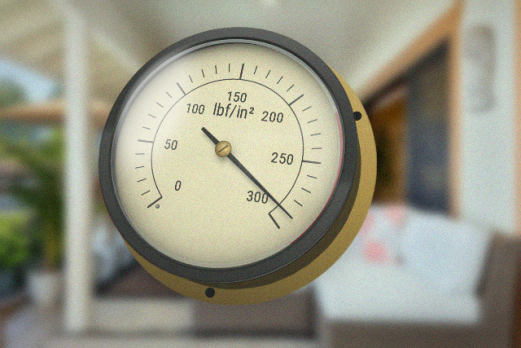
290 psi
